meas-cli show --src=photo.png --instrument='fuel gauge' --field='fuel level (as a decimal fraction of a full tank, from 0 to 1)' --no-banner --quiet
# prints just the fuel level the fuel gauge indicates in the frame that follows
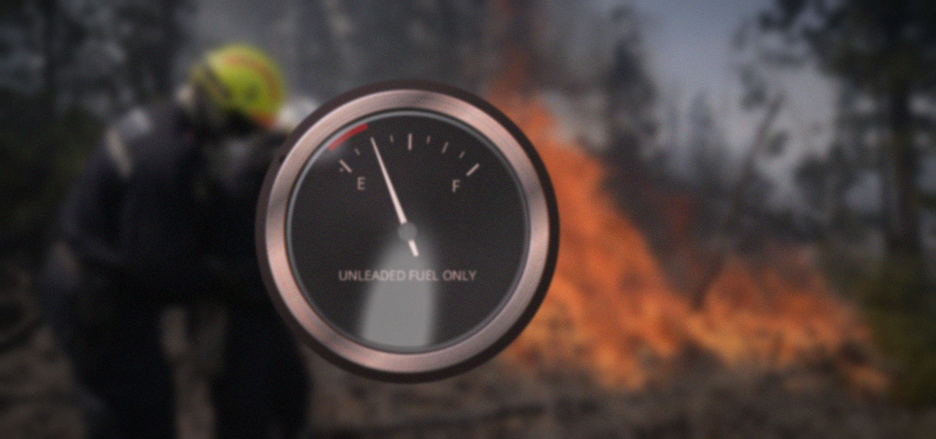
0.25
